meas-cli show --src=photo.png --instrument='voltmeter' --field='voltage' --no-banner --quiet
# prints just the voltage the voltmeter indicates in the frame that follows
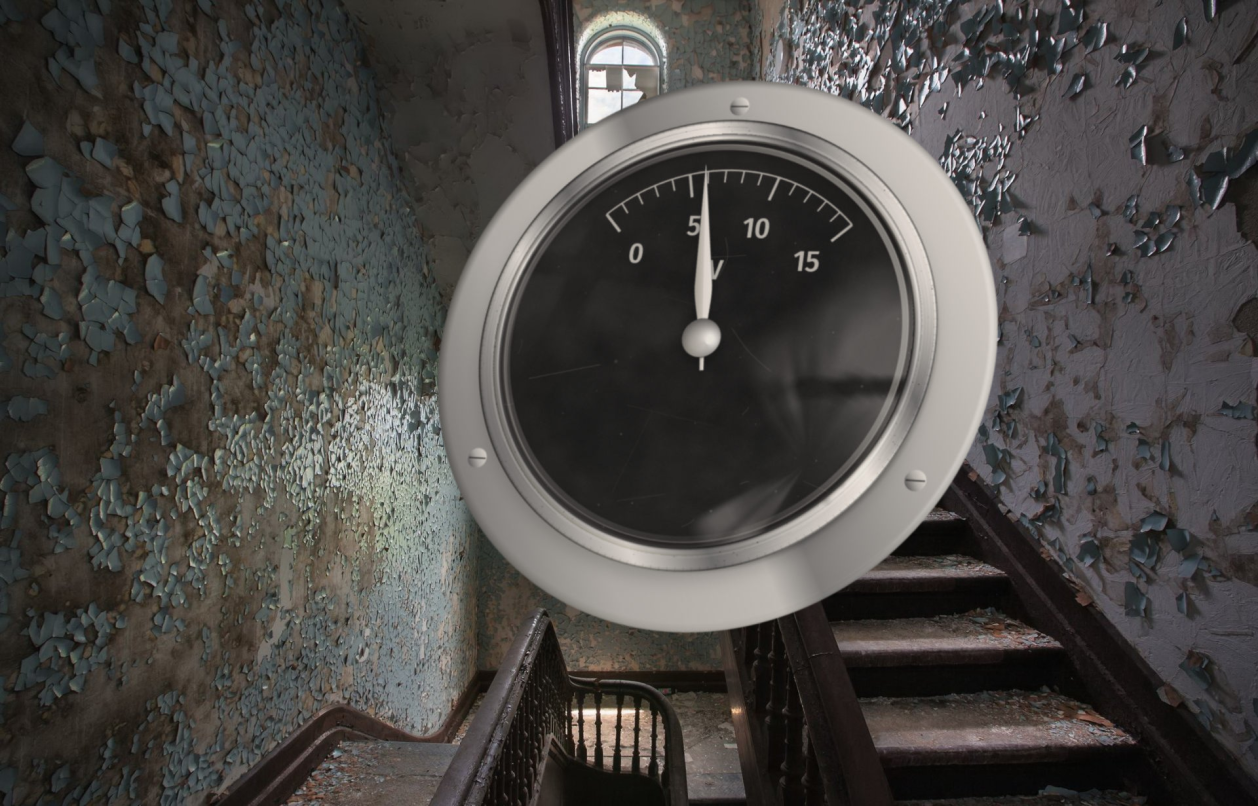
6 V
